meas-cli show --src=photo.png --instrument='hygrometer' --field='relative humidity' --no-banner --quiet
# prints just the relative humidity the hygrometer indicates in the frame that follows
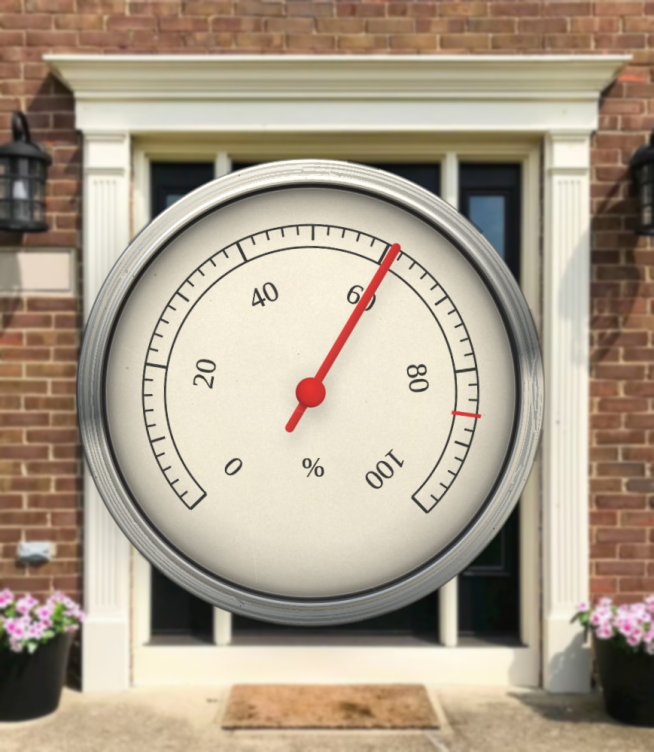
61 %
